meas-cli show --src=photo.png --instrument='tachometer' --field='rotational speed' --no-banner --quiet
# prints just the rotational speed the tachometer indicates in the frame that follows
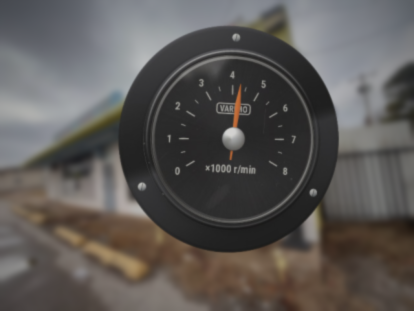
4250 rpm
